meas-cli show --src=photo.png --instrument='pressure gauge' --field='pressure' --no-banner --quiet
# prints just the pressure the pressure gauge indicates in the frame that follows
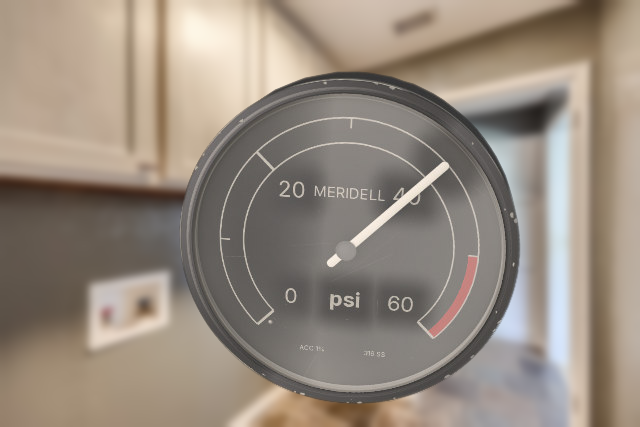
40 psi
